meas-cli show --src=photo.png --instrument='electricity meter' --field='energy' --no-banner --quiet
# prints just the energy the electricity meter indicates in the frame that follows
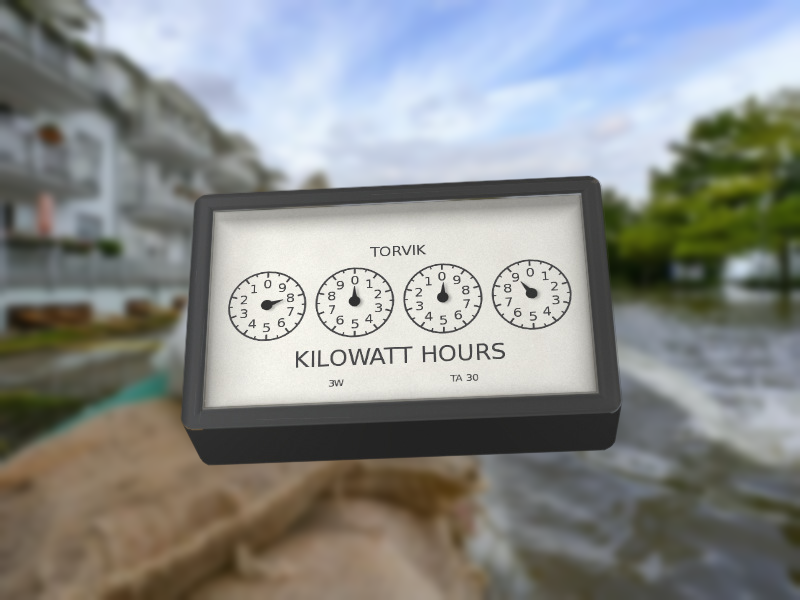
7999 kWh
